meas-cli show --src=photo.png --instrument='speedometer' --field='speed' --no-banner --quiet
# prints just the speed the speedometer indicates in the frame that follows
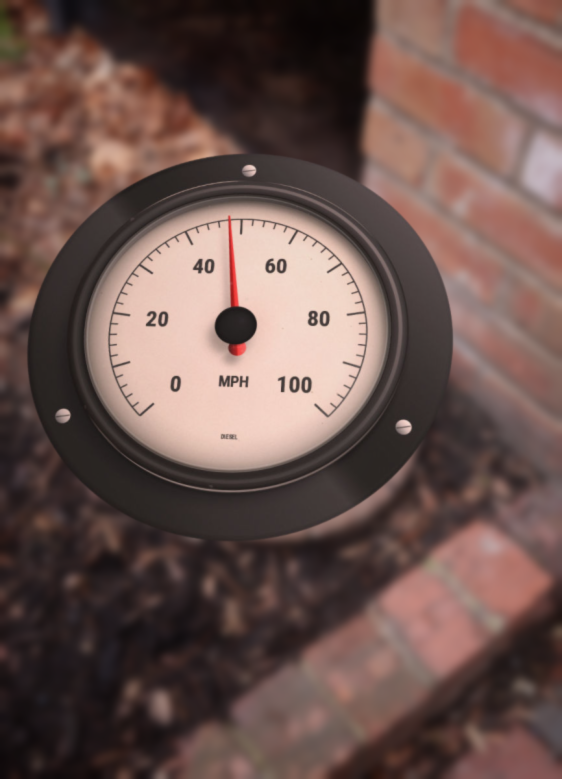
48 mph
